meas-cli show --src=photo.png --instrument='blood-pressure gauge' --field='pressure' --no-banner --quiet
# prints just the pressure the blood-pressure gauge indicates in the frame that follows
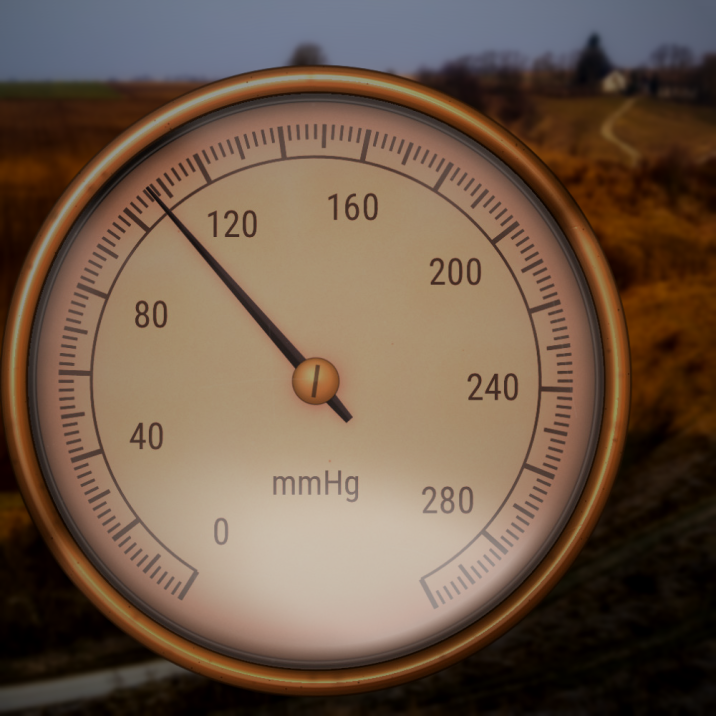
107 mmHg
